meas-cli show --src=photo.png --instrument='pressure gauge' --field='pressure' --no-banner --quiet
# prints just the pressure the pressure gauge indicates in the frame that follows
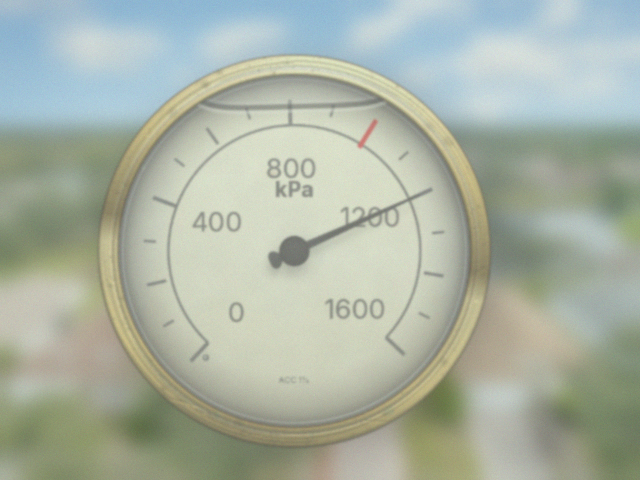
1200 kPa
